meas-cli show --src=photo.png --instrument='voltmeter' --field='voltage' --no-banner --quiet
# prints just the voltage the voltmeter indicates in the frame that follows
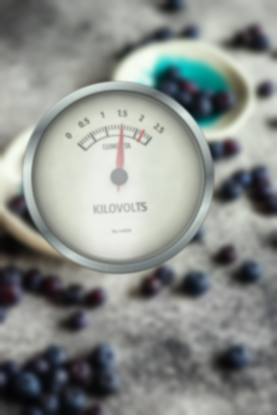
1.5 kV
